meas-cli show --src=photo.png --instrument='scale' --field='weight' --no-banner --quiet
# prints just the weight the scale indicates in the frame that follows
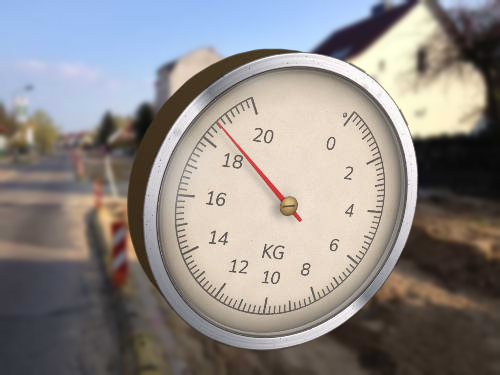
18.6 kg
